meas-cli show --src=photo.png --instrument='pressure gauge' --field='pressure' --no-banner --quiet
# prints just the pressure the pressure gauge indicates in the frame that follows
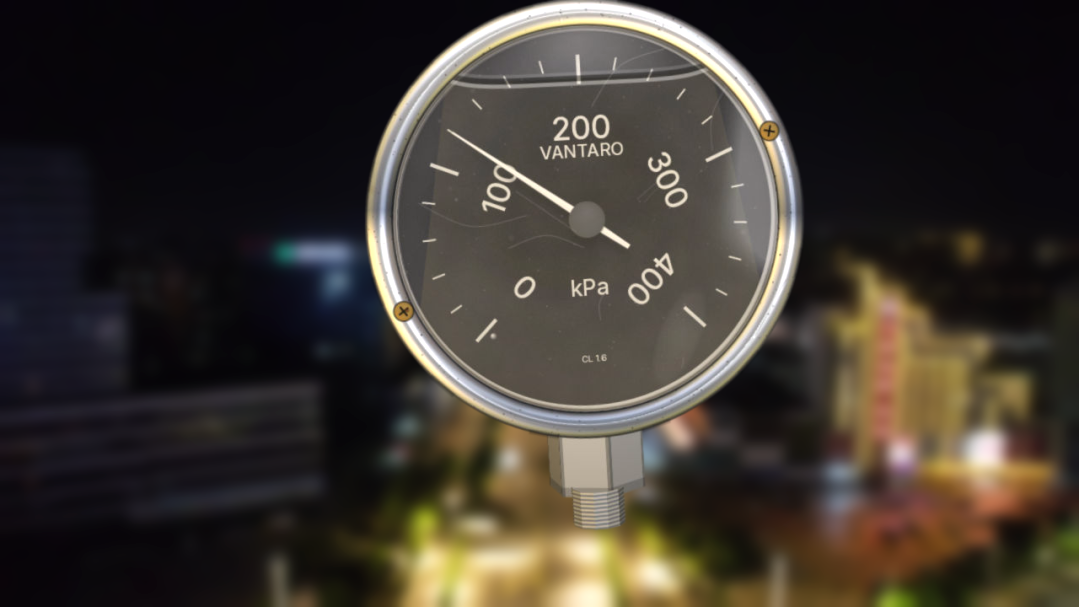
120 kPa
